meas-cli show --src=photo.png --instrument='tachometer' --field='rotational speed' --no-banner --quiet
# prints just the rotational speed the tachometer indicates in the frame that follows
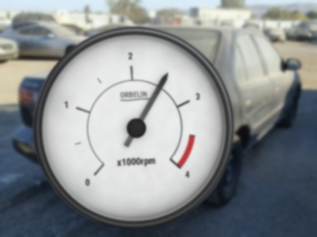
2500 rpm
